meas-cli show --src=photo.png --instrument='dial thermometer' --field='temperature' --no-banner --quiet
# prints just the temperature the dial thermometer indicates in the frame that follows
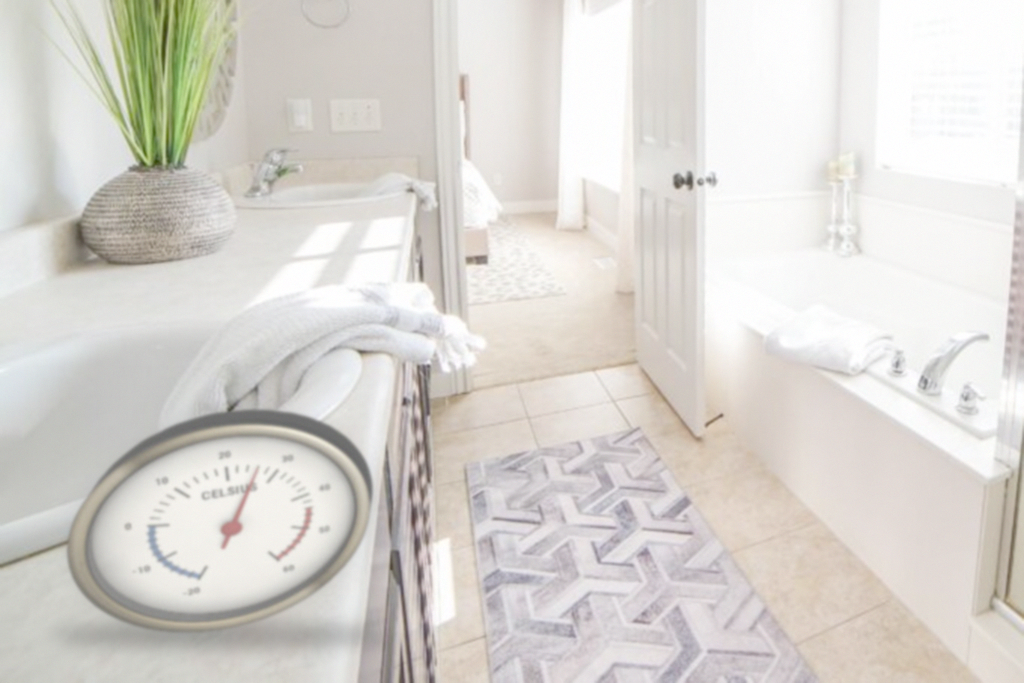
26 °C
